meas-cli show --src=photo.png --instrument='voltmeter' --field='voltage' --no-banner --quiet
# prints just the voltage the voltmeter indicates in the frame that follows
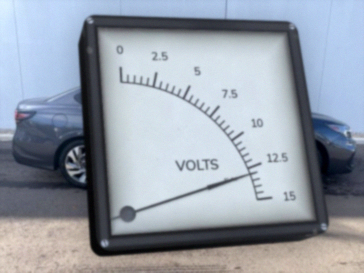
13 V
